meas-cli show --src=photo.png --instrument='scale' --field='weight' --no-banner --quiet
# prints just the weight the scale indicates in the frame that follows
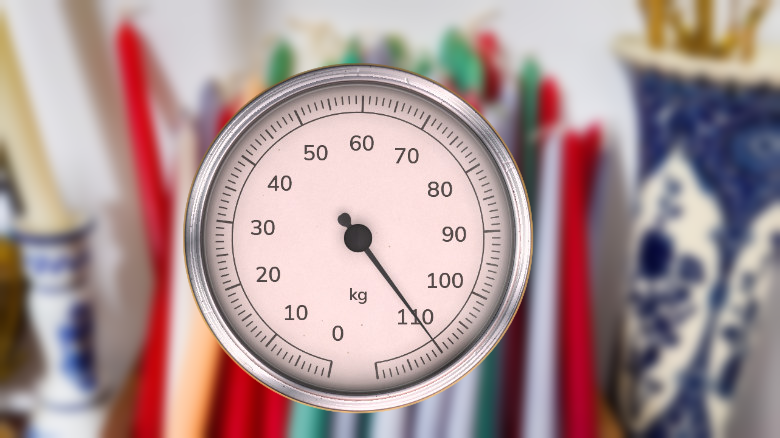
110 kg
